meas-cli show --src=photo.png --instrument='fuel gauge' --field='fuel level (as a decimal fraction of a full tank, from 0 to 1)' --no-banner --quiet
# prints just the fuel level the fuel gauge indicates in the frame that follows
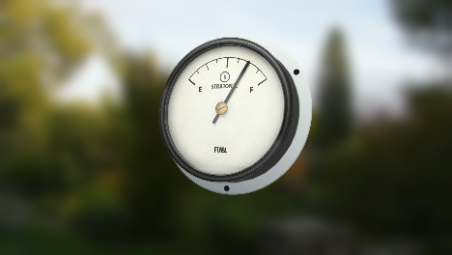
0.75
